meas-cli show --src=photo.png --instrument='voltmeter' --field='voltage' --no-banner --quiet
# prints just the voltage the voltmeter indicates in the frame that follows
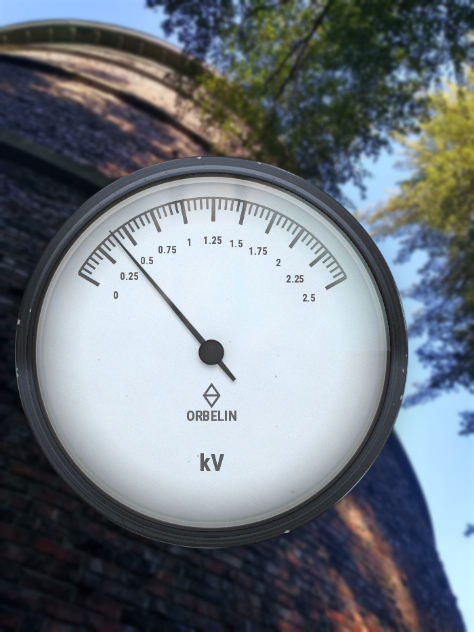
0.4 kV
